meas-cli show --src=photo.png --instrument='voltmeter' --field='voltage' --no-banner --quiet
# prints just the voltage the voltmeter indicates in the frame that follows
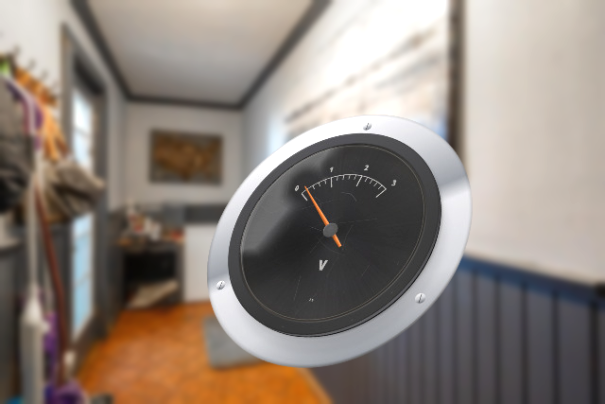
0.2 V
